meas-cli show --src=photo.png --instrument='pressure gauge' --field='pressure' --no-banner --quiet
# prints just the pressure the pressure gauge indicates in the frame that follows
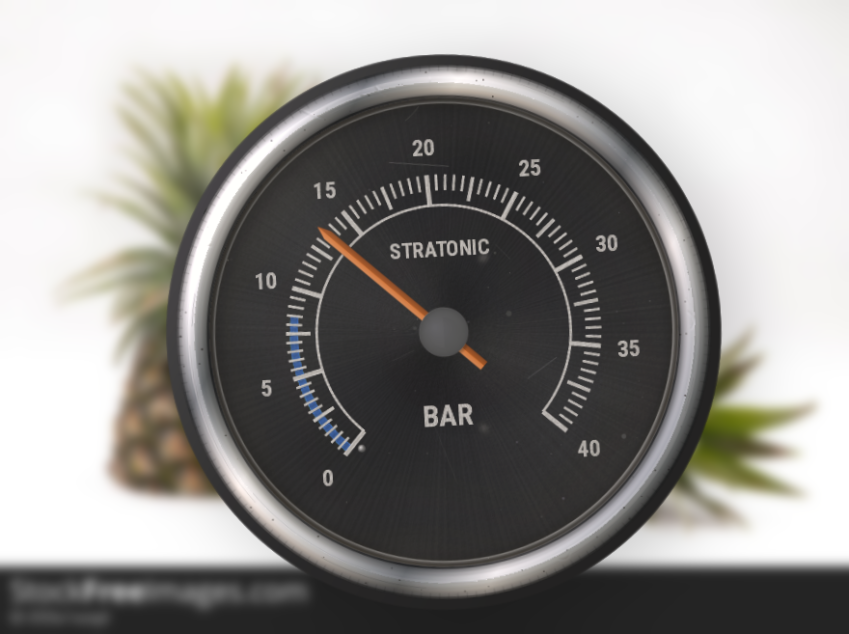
13.5 bar
